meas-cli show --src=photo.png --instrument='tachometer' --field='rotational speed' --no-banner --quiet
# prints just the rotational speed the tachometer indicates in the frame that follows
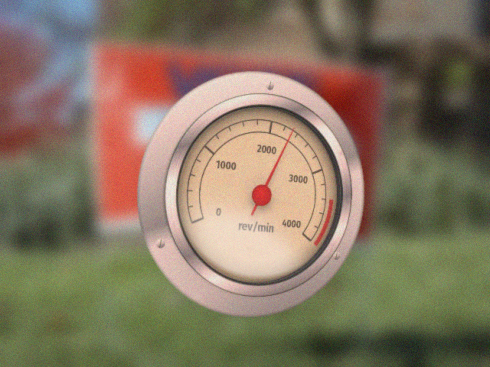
2300 rpm
